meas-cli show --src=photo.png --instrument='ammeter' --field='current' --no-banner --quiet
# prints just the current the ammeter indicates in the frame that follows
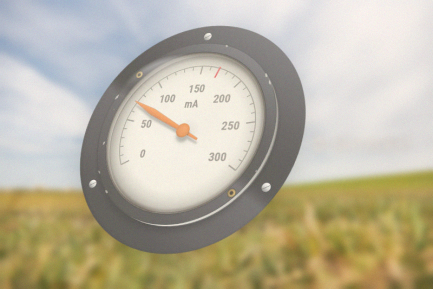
70 mA
